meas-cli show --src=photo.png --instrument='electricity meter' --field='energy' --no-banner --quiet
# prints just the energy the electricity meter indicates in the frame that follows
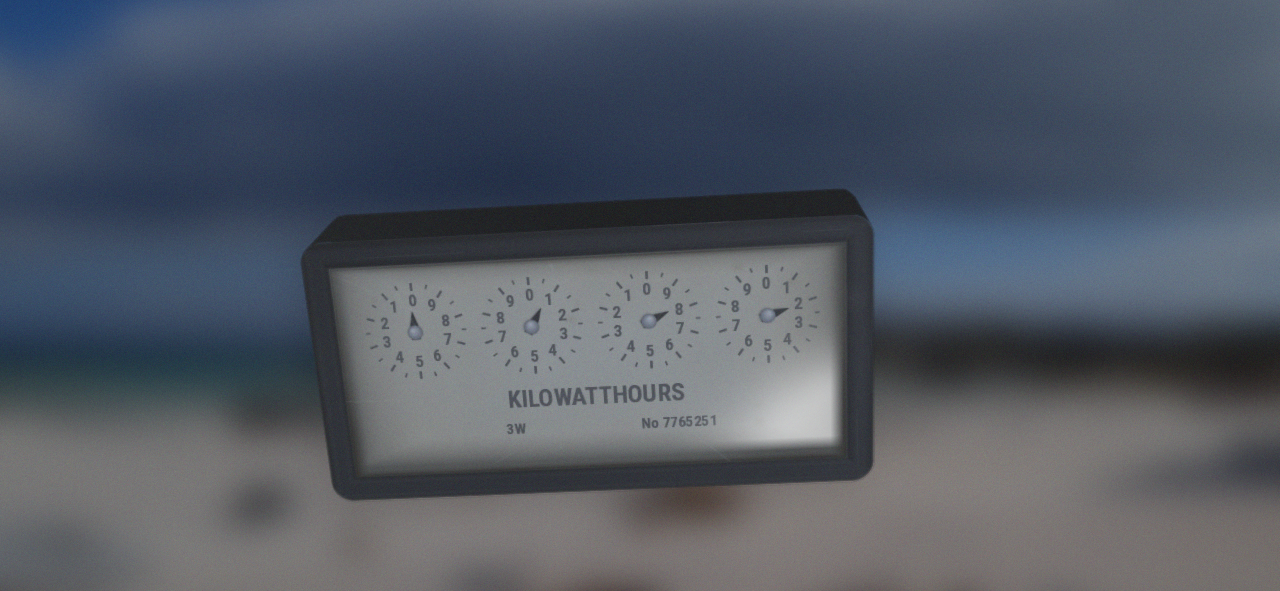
82 kWh
